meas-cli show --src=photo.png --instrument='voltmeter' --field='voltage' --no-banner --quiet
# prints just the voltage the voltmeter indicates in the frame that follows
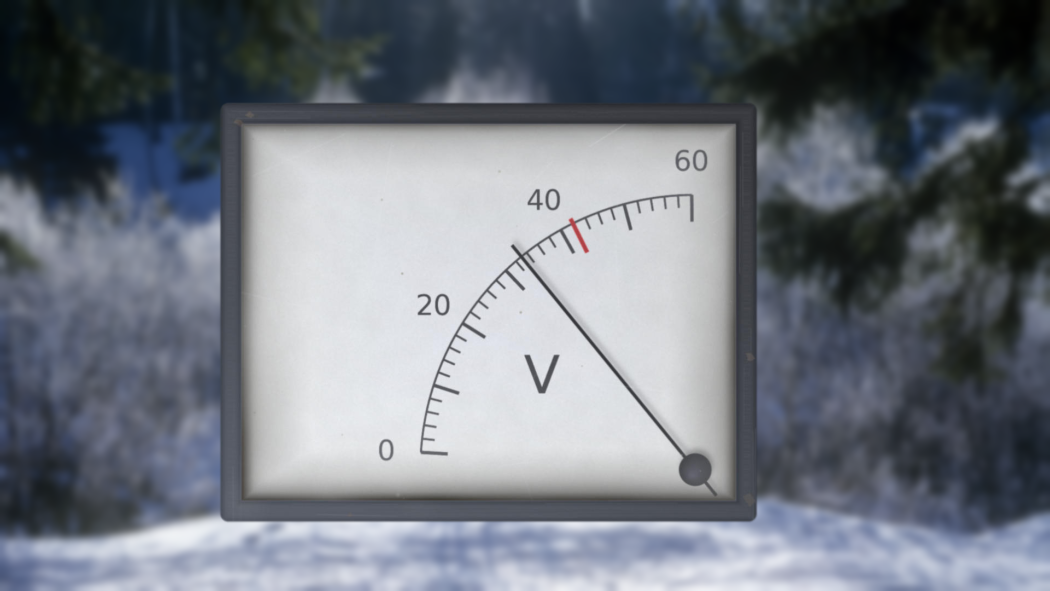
33 V
